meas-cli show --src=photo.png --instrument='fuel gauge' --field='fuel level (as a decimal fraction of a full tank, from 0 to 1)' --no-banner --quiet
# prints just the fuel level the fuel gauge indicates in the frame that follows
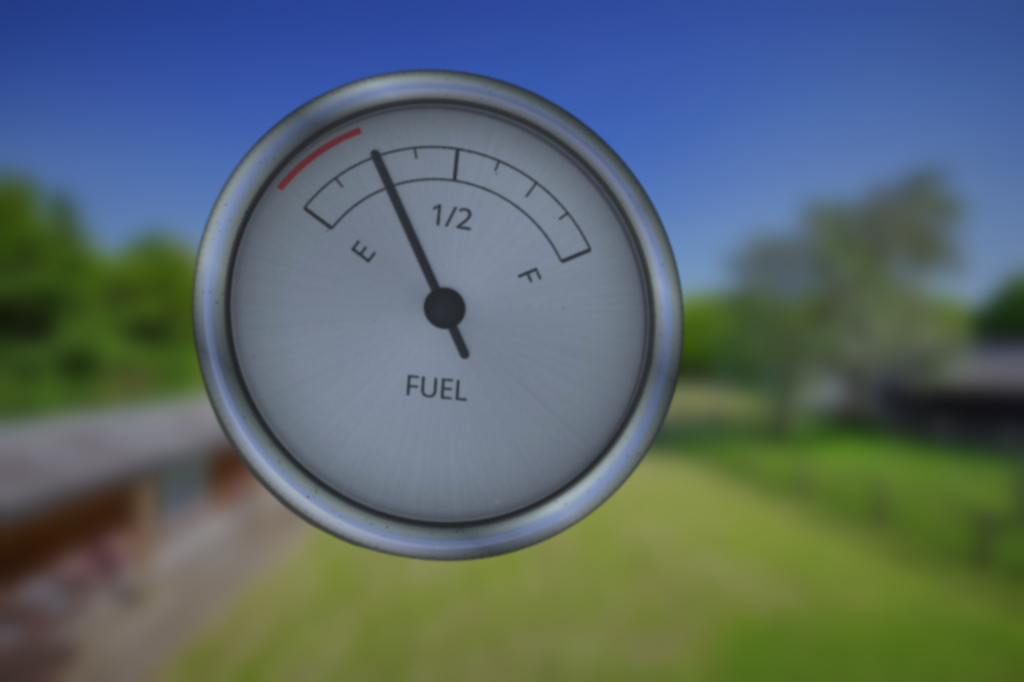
0.25
